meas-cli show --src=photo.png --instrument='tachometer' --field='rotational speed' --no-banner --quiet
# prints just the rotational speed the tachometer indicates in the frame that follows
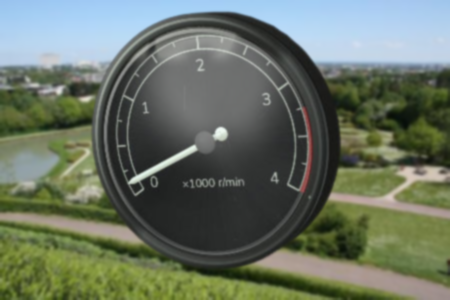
125 rpm
